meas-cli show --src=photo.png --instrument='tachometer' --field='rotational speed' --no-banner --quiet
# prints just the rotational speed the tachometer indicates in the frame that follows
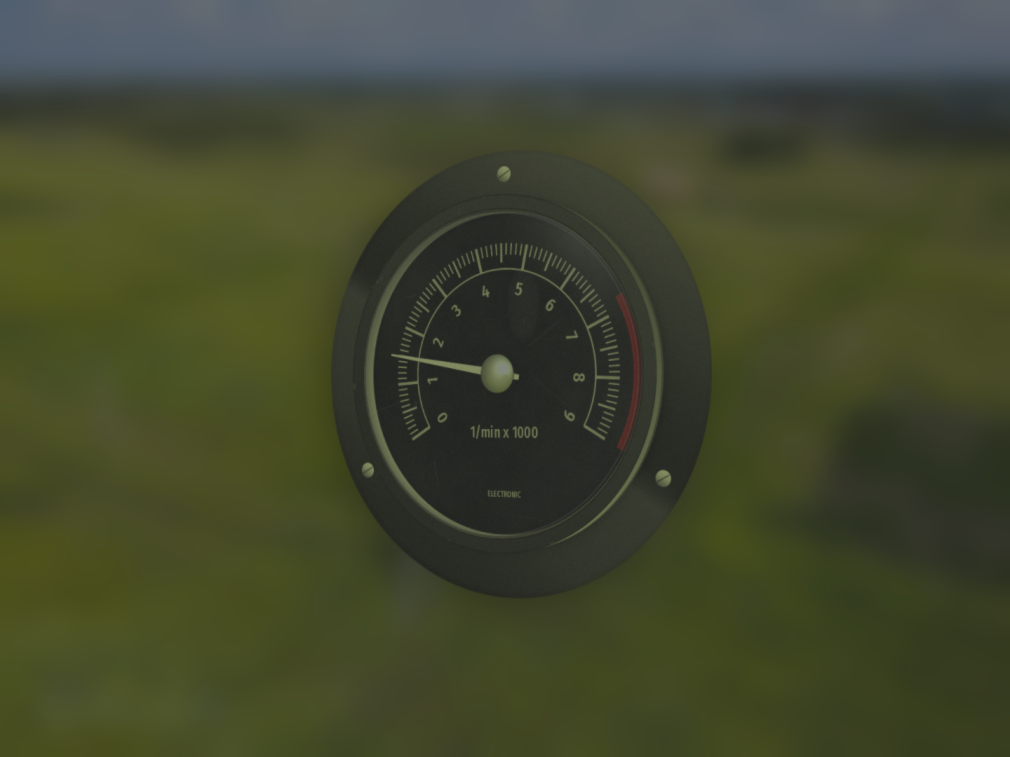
1500 rpm
